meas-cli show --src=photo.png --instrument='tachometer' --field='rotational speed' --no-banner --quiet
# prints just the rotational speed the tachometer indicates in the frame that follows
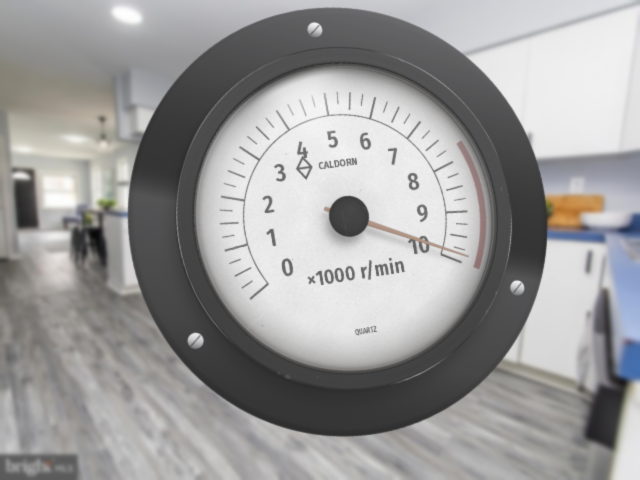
9875 rpm
